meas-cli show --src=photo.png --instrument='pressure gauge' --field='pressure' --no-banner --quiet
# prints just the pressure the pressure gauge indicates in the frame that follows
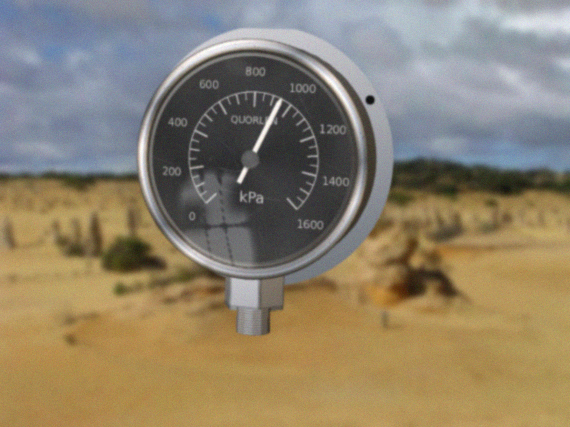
950 kPa
